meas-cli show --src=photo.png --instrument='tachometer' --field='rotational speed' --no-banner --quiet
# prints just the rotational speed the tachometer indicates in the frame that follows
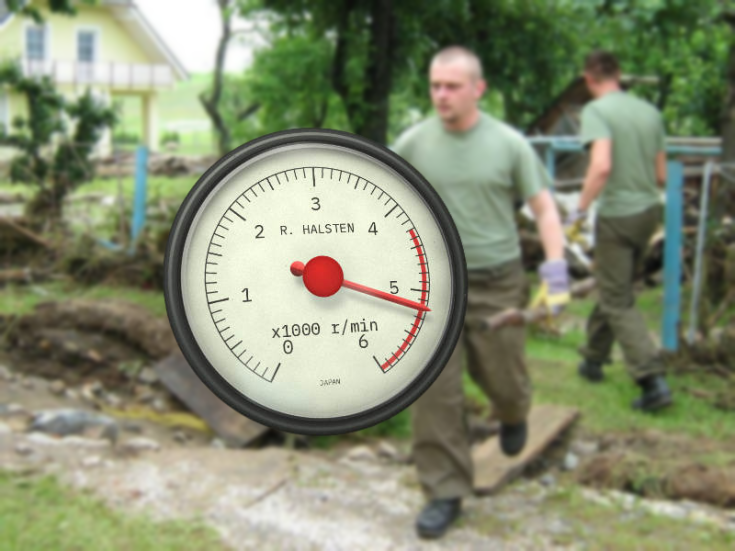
5200 rpm
